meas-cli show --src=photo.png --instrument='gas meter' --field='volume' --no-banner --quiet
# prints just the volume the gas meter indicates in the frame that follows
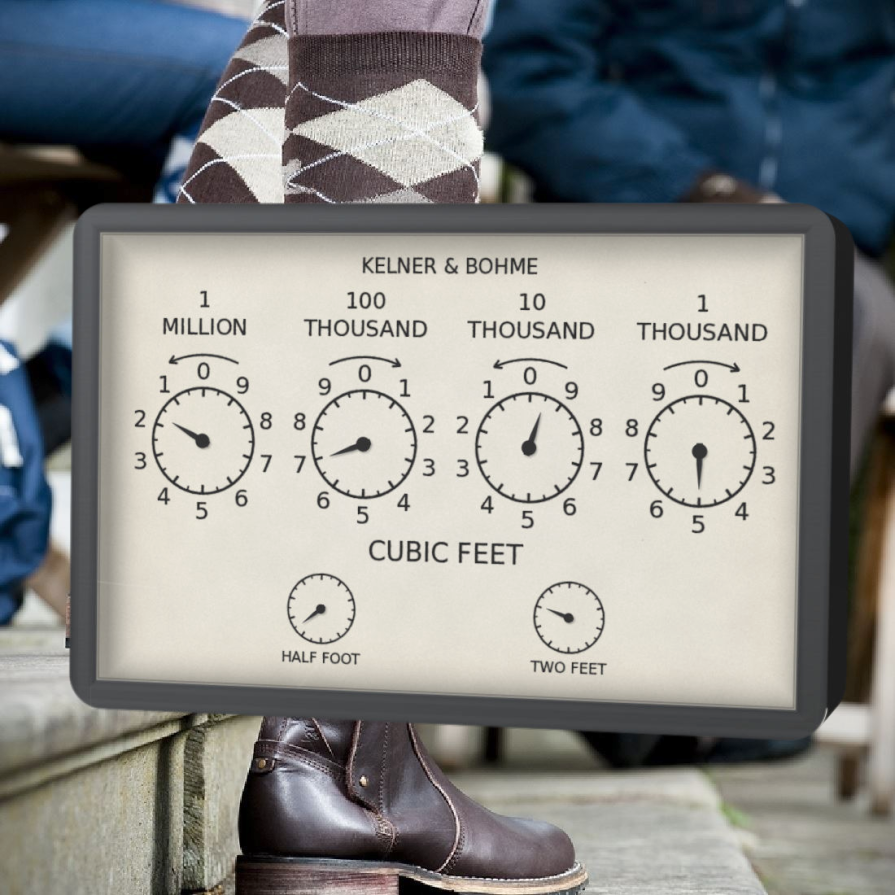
169500 ft³
